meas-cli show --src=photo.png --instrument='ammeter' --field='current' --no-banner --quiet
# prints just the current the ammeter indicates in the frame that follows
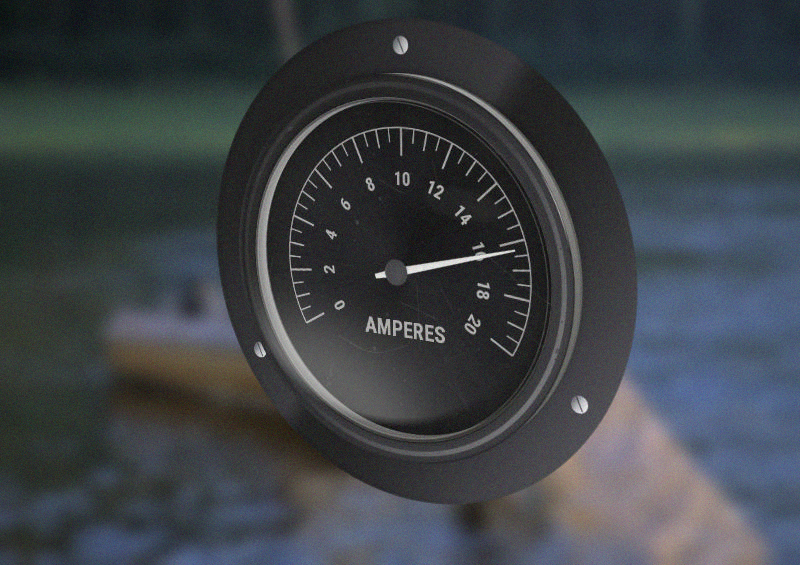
16.25 A
